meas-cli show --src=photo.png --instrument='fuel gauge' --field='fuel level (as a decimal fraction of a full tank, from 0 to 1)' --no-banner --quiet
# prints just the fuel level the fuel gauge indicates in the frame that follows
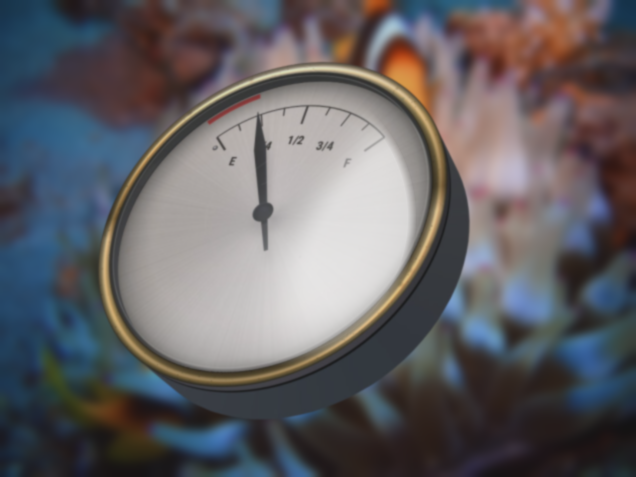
0.25
